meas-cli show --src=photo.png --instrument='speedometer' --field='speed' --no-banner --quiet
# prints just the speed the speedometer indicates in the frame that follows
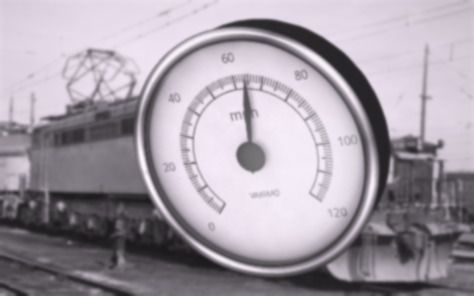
65 mph
